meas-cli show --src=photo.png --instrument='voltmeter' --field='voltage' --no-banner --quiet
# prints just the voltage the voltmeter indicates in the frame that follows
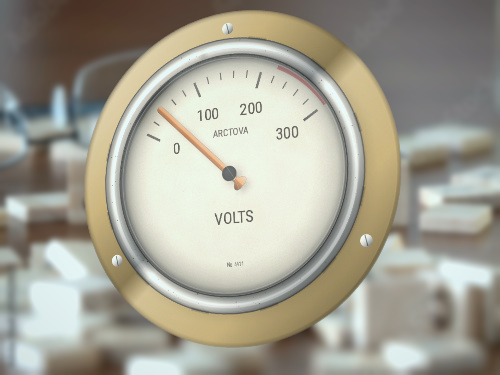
40 V
